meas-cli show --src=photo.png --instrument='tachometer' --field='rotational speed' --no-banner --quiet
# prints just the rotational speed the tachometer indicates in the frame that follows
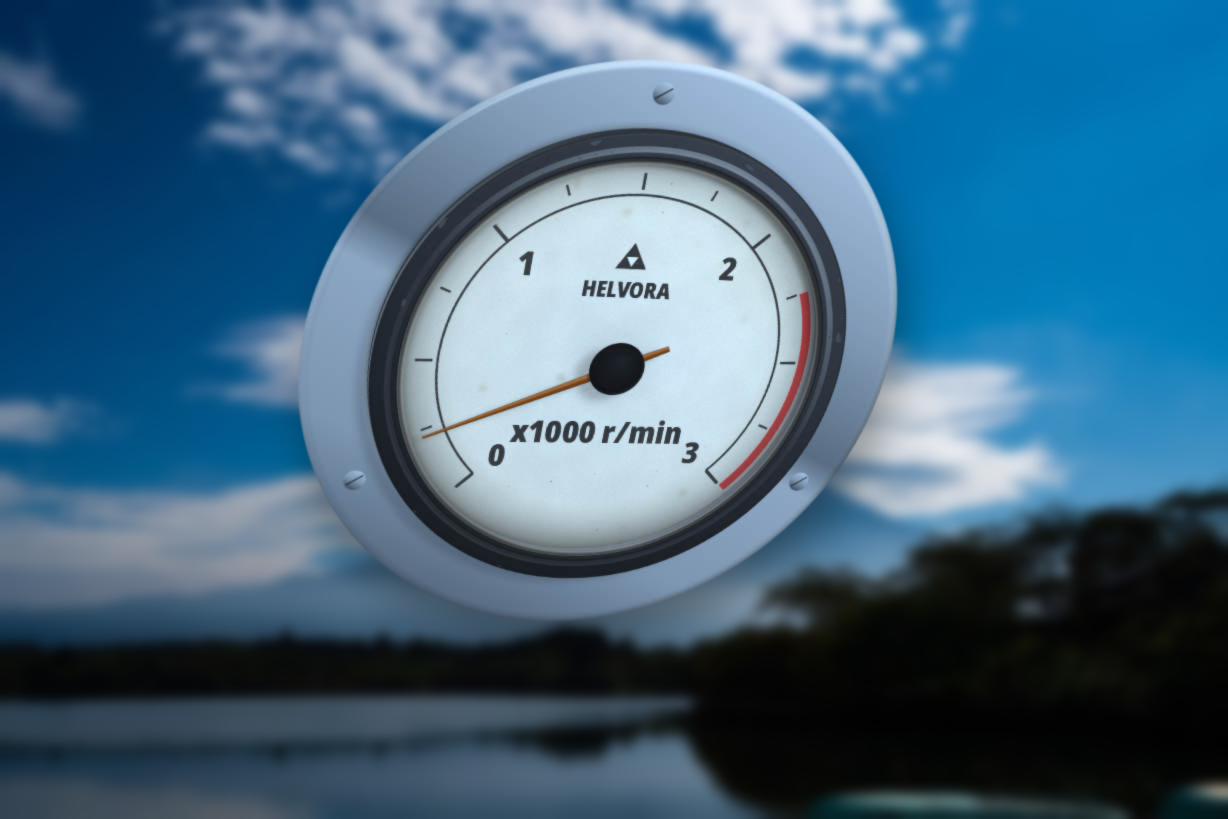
250 rpm
